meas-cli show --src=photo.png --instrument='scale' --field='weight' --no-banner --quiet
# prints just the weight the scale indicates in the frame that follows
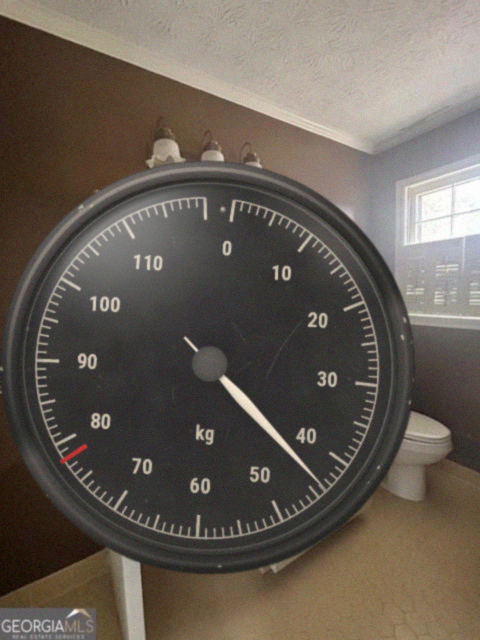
44 kg
